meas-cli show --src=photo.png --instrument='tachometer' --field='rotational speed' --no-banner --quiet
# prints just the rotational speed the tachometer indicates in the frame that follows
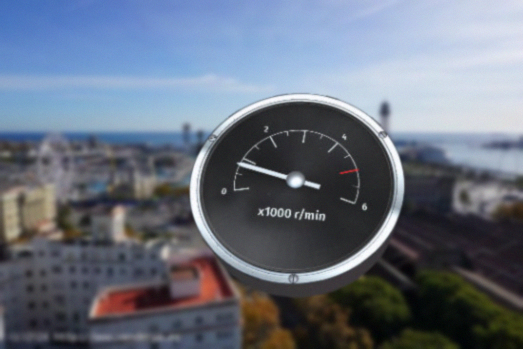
750 rpm
